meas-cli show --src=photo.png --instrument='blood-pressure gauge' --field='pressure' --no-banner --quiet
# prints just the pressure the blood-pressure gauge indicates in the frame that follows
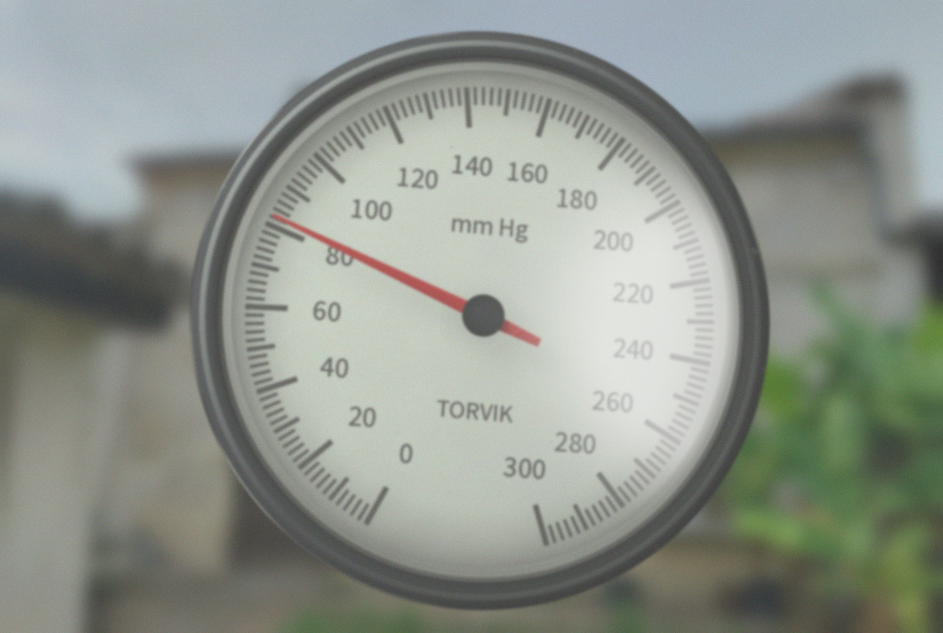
82 mmHg
